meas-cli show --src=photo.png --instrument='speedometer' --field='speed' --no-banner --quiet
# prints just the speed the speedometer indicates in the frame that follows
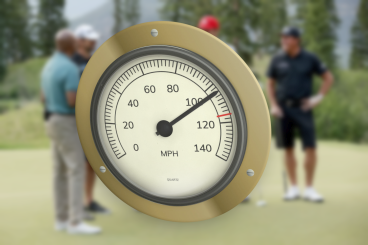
104 mph
